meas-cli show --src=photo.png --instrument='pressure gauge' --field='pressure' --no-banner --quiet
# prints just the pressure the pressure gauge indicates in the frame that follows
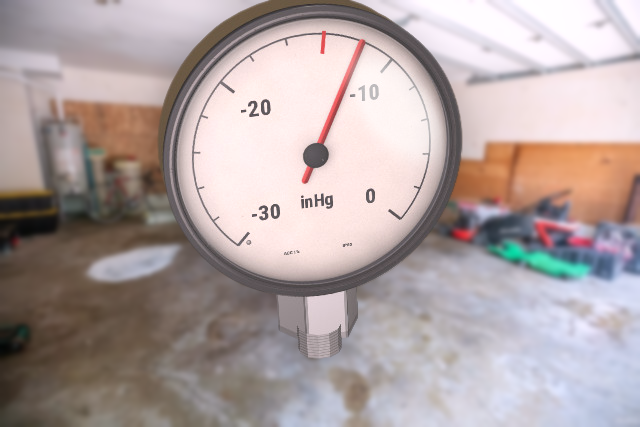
-12 inHg
